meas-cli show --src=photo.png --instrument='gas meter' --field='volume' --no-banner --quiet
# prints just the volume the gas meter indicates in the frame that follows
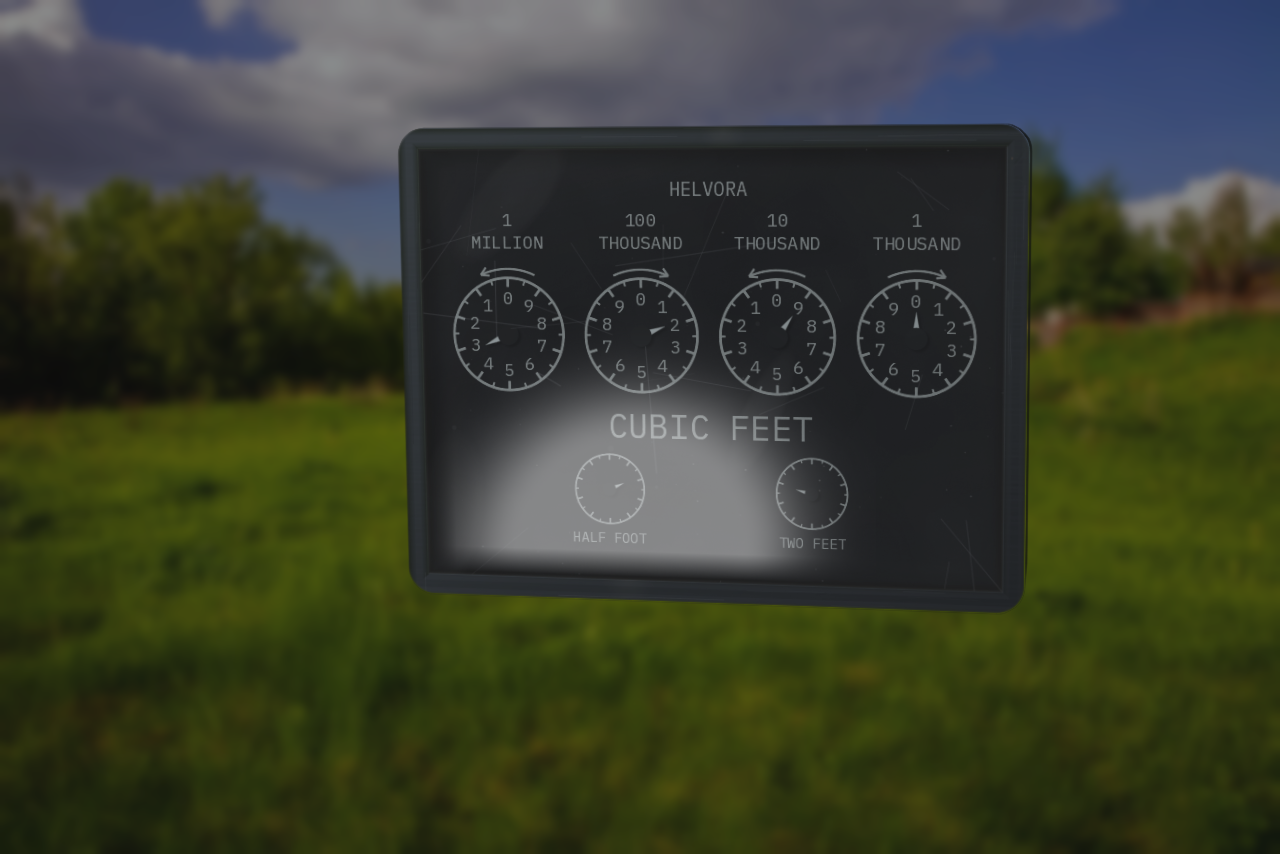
319000 ft³
